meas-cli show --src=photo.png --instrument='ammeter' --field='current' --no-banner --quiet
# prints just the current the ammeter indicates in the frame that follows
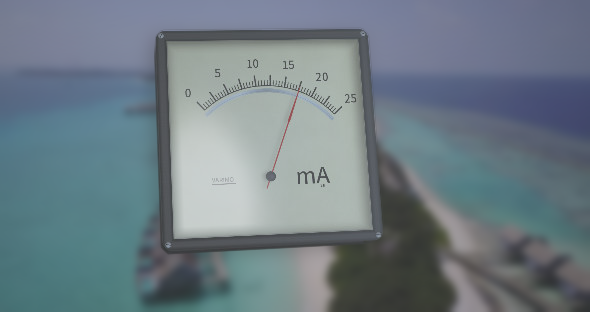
17.5 mA
